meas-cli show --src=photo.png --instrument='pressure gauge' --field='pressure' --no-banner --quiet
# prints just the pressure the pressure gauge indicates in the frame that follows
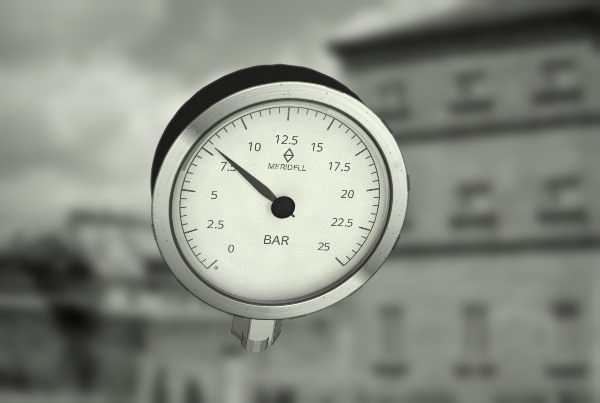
8 bar
